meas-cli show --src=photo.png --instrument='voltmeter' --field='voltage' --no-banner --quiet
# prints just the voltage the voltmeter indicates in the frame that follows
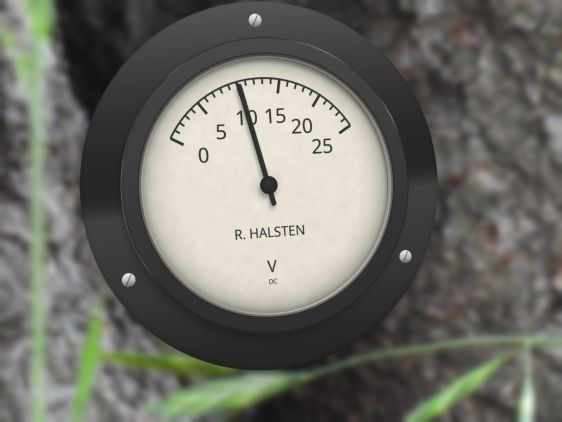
10 V
